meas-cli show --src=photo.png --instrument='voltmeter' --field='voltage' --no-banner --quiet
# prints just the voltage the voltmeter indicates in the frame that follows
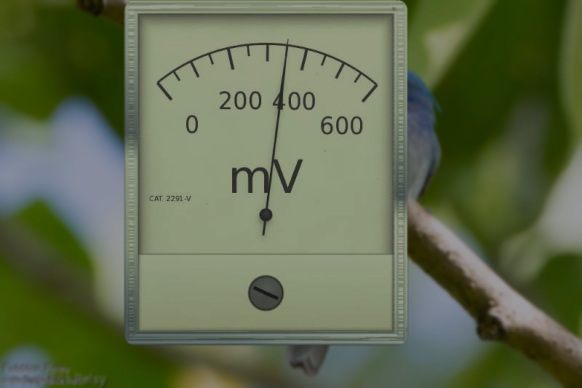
350 mV
